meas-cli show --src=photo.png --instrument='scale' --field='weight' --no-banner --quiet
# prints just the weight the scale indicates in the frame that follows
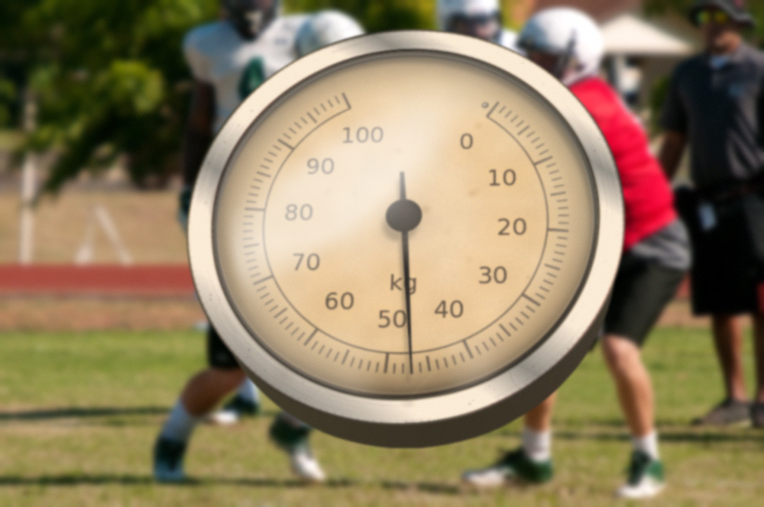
47 kg
